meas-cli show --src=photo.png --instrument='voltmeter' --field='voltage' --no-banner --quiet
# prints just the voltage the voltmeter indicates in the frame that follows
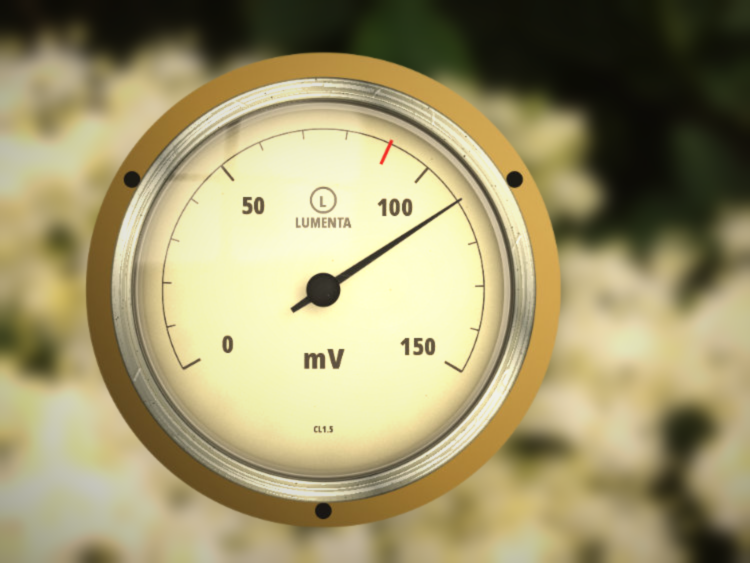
110 mV
